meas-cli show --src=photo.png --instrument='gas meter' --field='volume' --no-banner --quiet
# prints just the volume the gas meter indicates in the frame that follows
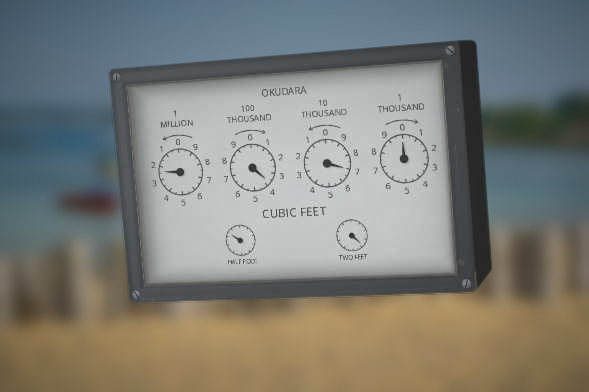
237000 ft³
